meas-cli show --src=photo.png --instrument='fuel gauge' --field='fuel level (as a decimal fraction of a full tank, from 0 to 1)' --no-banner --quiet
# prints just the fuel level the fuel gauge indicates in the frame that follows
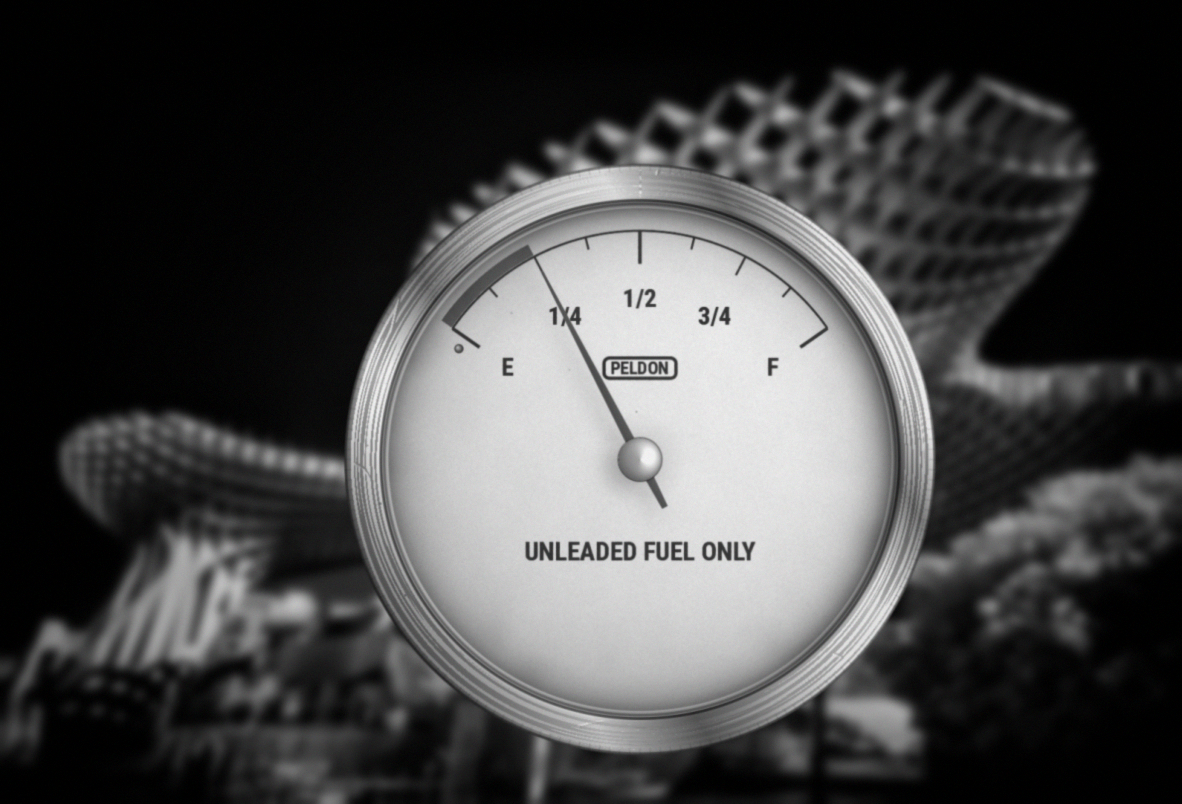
0.25
